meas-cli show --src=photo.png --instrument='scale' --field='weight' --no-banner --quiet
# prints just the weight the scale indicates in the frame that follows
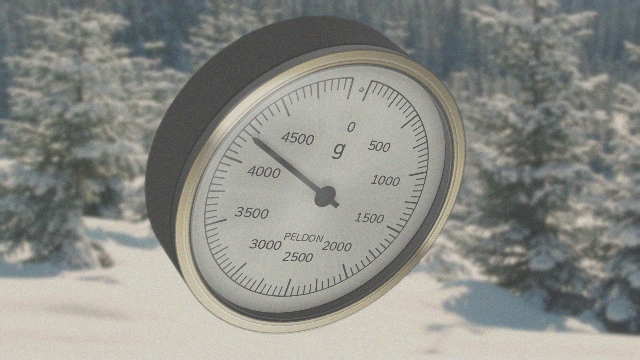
4200 g
